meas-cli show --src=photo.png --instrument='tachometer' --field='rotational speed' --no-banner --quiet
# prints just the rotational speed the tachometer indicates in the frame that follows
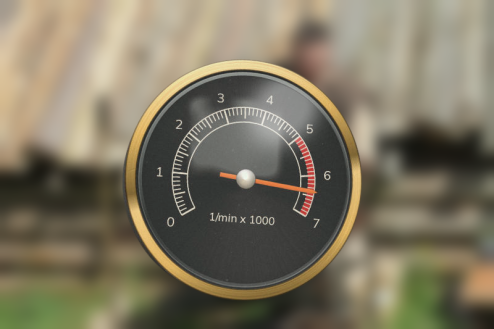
6400 rpm
